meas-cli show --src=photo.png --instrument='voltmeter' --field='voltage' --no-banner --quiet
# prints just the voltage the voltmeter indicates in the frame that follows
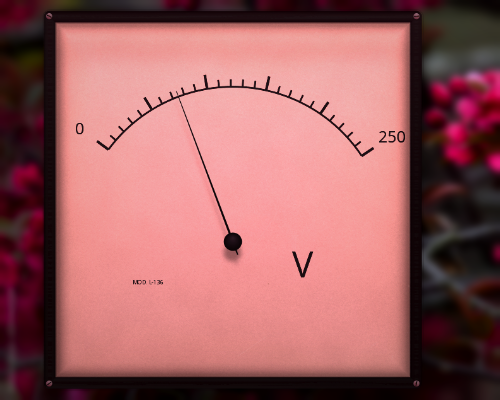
75 V
